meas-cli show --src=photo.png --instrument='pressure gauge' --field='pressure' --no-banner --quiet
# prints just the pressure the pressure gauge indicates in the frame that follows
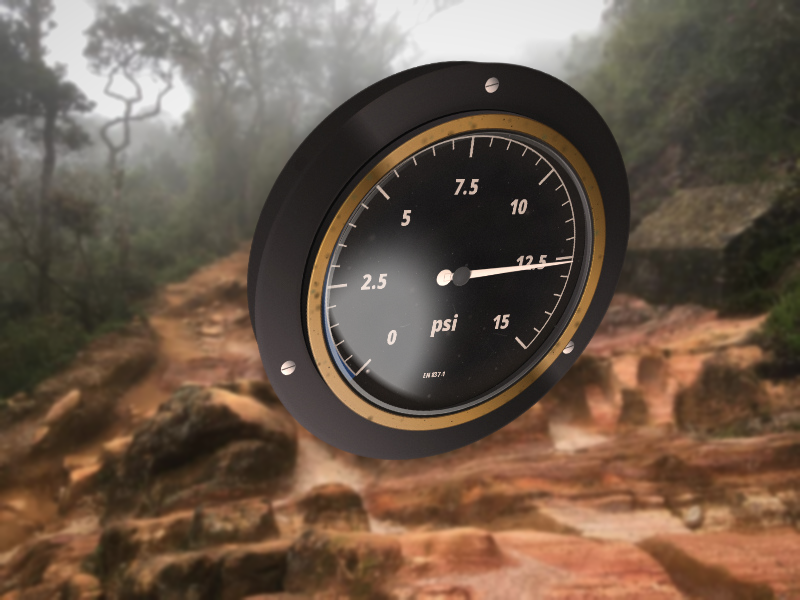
12.5 psi
